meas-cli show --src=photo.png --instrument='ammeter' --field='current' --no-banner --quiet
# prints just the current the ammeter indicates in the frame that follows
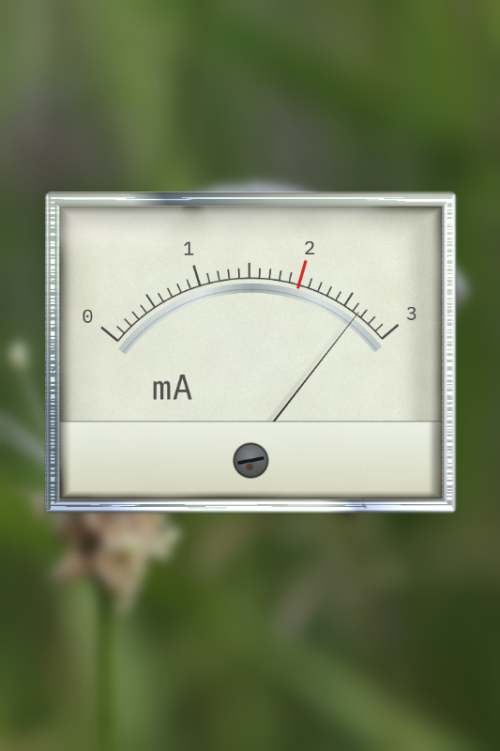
2.65 mA
